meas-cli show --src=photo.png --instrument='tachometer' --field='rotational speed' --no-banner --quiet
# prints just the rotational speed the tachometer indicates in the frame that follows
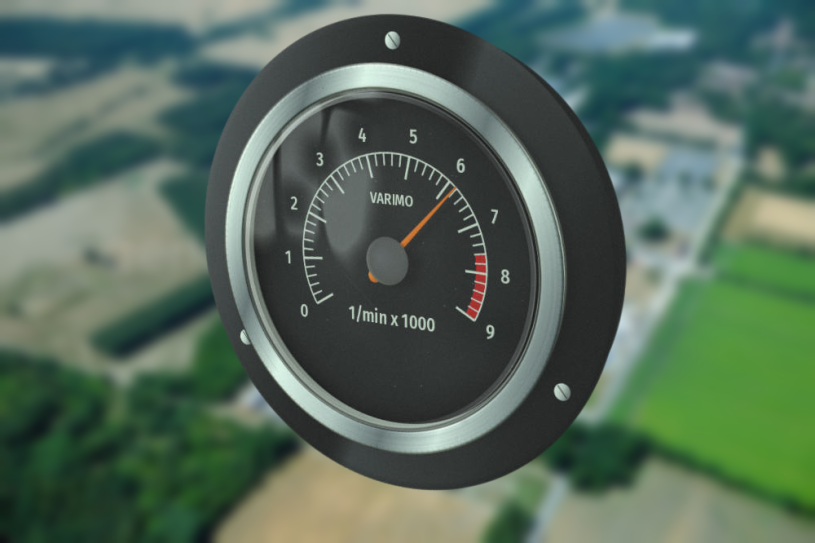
6200 rpm
